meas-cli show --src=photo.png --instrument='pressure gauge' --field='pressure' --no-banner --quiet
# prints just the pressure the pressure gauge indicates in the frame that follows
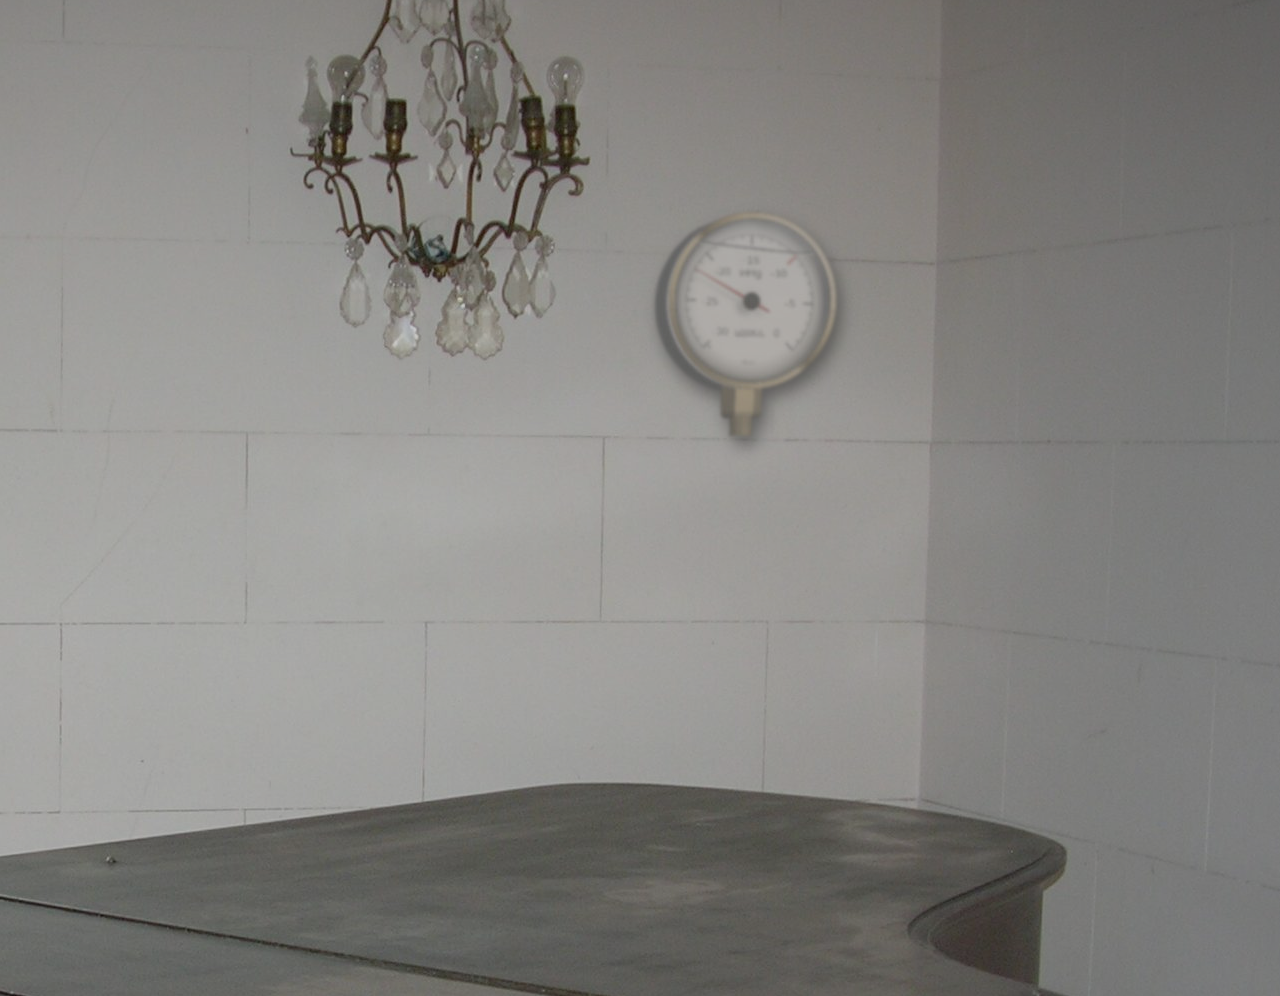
-22 inHg
